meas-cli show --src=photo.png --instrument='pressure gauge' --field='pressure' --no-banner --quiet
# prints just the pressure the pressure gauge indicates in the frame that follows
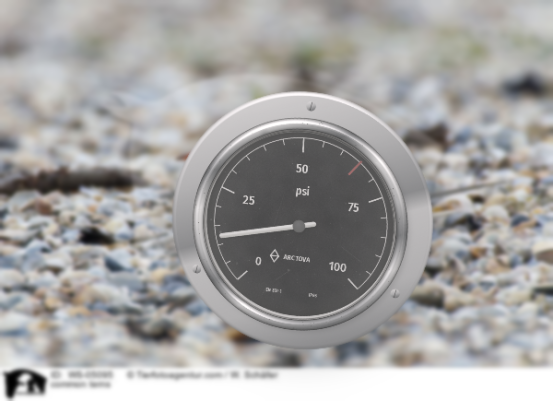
12.5 psi
